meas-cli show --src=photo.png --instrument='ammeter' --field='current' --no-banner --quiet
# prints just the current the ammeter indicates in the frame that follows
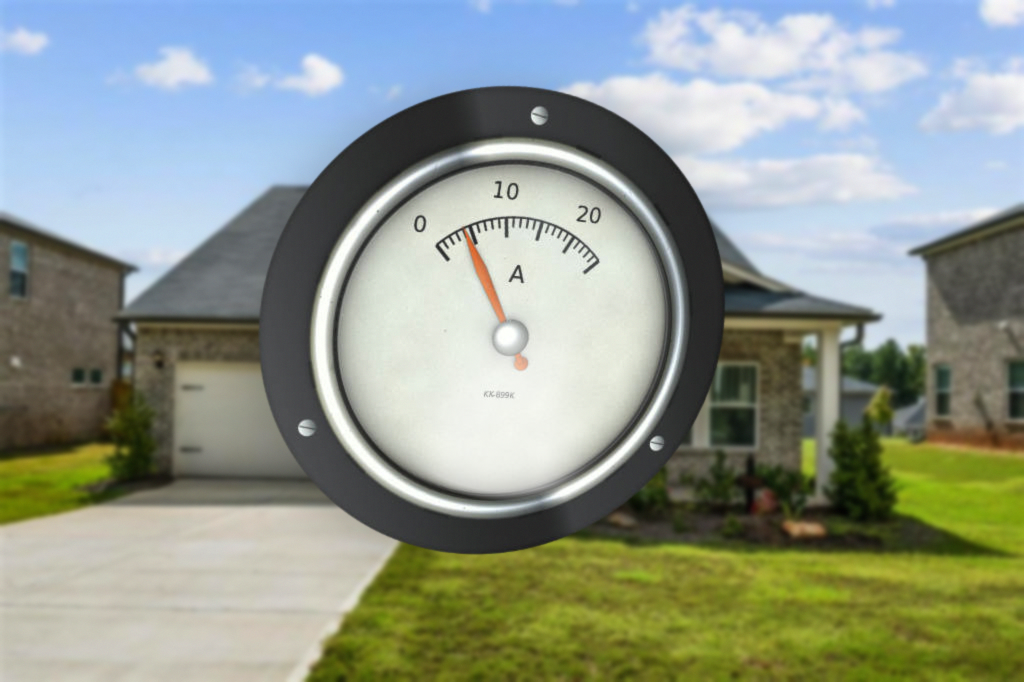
4 A
